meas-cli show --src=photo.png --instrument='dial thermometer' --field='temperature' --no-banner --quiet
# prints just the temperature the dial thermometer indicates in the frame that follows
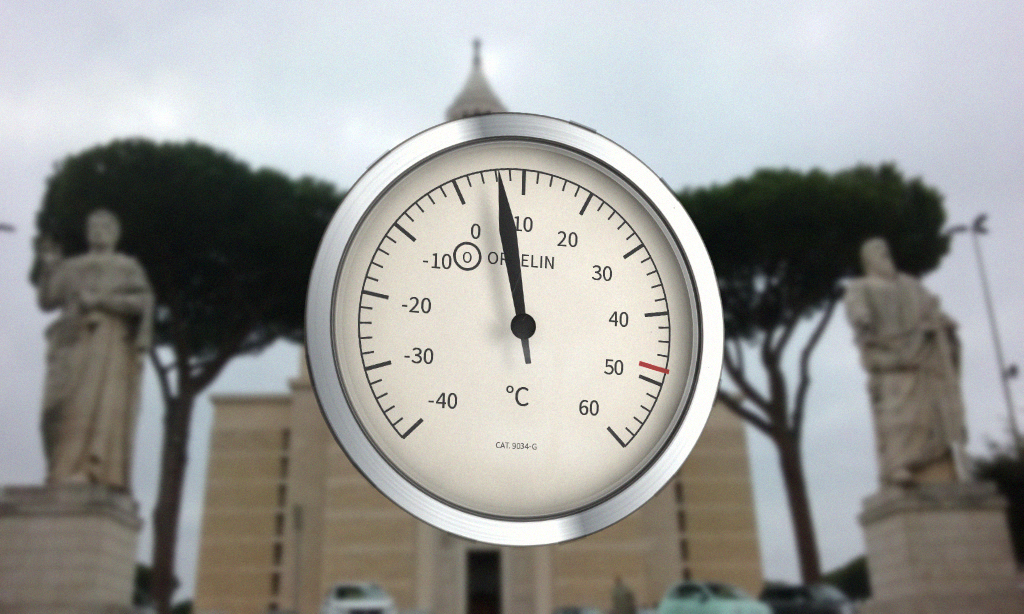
6 °C
